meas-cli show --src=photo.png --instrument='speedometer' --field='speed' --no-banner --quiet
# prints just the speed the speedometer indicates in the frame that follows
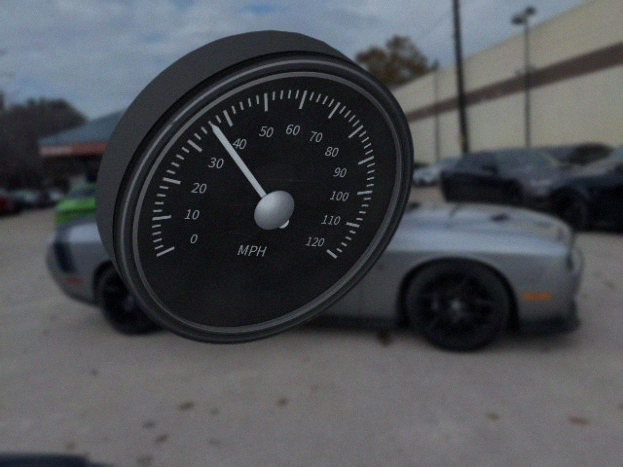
36 mph
